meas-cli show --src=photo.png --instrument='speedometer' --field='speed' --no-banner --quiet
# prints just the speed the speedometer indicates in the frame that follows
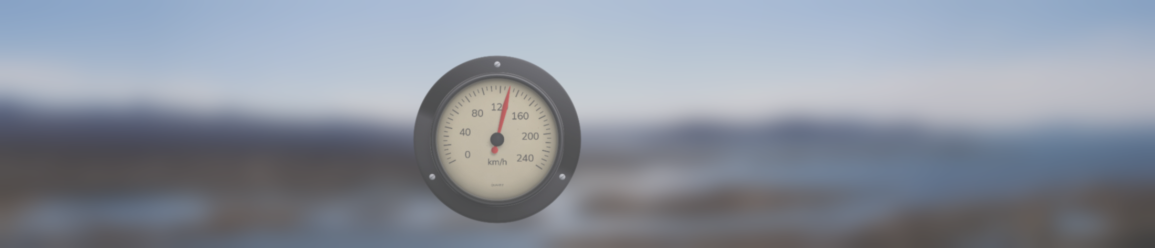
130 km/h
